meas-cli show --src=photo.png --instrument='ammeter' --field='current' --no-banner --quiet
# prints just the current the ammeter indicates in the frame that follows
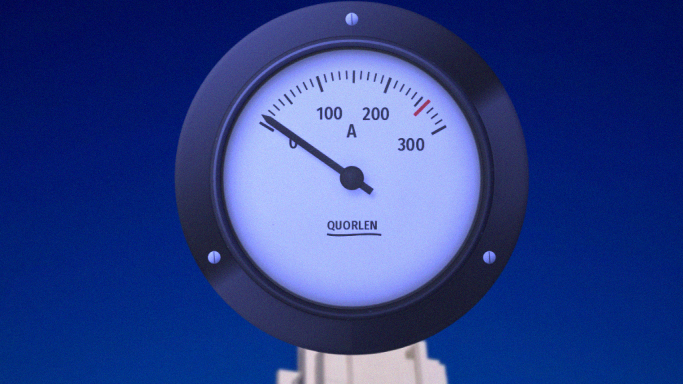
10 A
